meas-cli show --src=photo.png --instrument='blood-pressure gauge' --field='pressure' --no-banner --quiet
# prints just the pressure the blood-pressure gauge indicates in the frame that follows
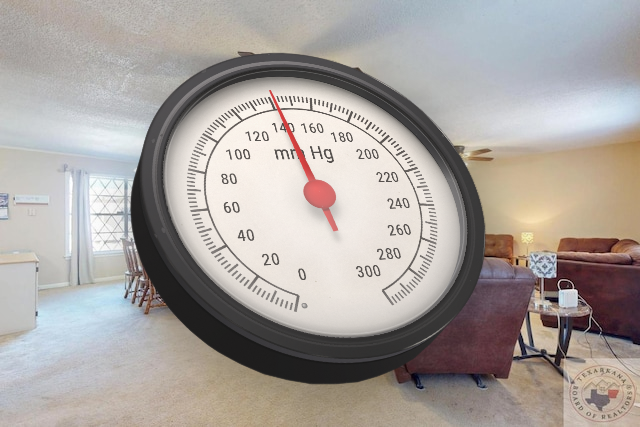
140 mmHg
